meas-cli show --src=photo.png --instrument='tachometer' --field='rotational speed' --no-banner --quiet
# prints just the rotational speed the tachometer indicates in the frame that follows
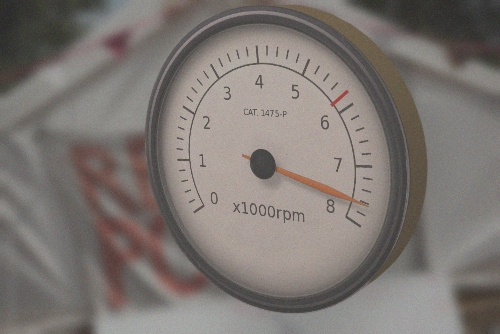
7600 rpm
